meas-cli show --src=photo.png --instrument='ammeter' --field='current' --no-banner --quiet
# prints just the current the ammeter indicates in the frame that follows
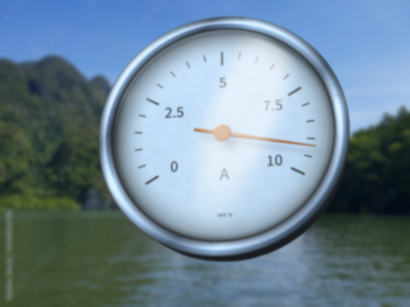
9.25 A
